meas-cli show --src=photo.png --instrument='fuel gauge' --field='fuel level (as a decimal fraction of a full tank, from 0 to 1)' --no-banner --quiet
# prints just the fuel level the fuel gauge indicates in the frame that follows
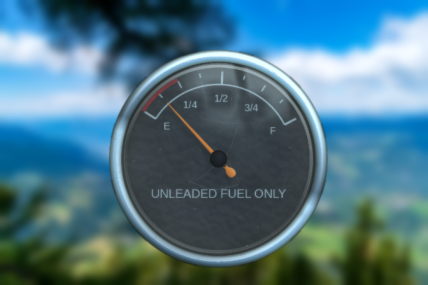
0.125
